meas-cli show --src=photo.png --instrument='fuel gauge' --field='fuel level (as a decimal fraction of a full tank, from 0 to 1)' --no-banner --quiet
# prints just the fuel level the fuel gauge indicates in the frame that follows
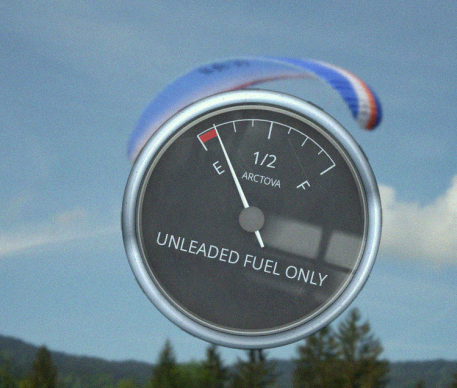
0.125
